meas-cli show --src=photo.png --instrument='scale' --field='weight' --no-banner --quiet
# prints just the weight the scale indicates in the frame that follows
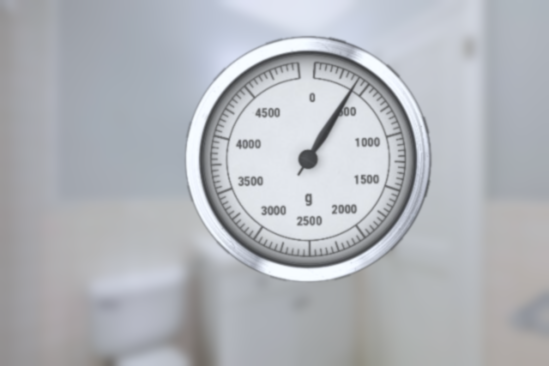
400 g
